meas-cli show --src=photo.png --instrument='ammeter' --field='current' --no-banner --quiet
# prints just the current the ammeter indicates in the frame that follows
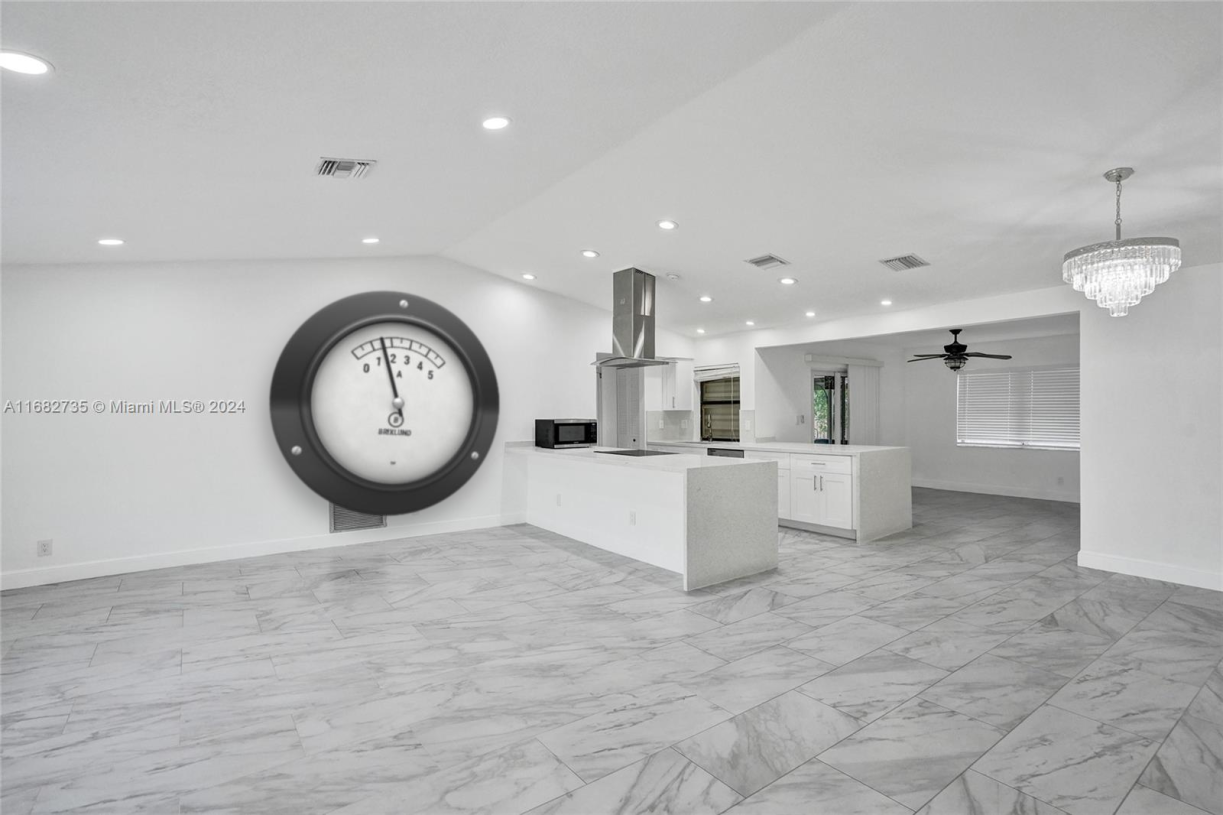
1.5 A
